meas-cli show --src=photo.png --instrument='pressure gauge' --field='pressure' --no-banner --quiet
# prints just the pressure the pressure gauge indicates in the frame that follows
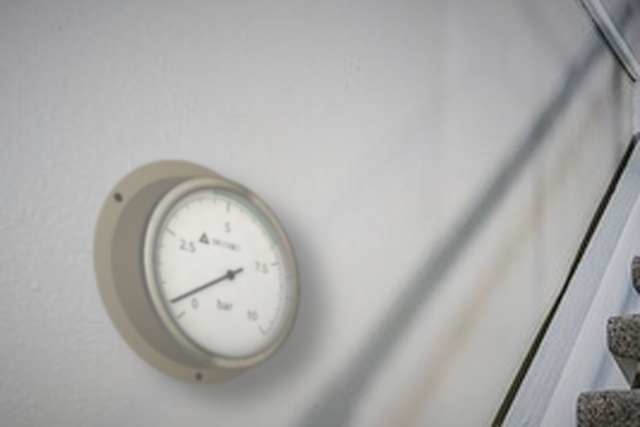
0.5 bar
